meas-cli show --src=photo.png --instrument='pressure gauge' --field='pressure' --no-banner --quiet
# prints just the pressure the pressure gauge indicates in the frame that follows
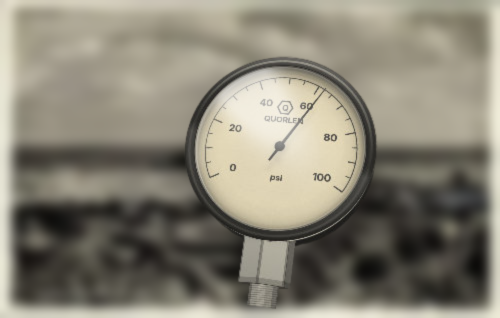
62.5 psi
